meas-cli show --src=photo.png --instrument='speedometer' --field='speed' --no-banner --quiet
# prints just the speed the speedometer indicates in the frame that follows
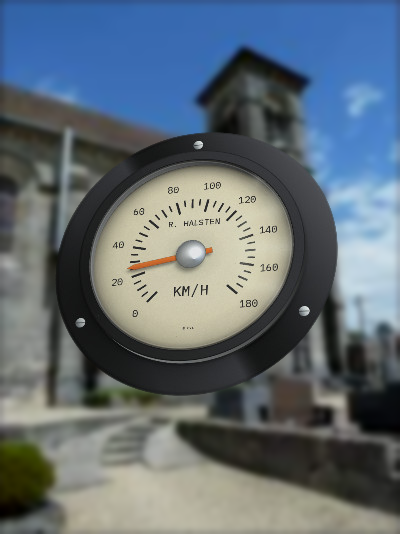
25 km/h
